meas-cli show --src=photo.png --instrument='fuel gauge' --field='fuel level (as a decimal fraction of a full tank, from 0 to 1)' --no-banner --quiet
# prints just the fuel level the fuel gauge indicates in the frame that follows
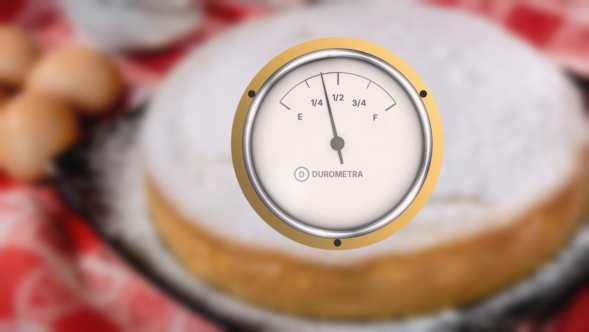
0.375
